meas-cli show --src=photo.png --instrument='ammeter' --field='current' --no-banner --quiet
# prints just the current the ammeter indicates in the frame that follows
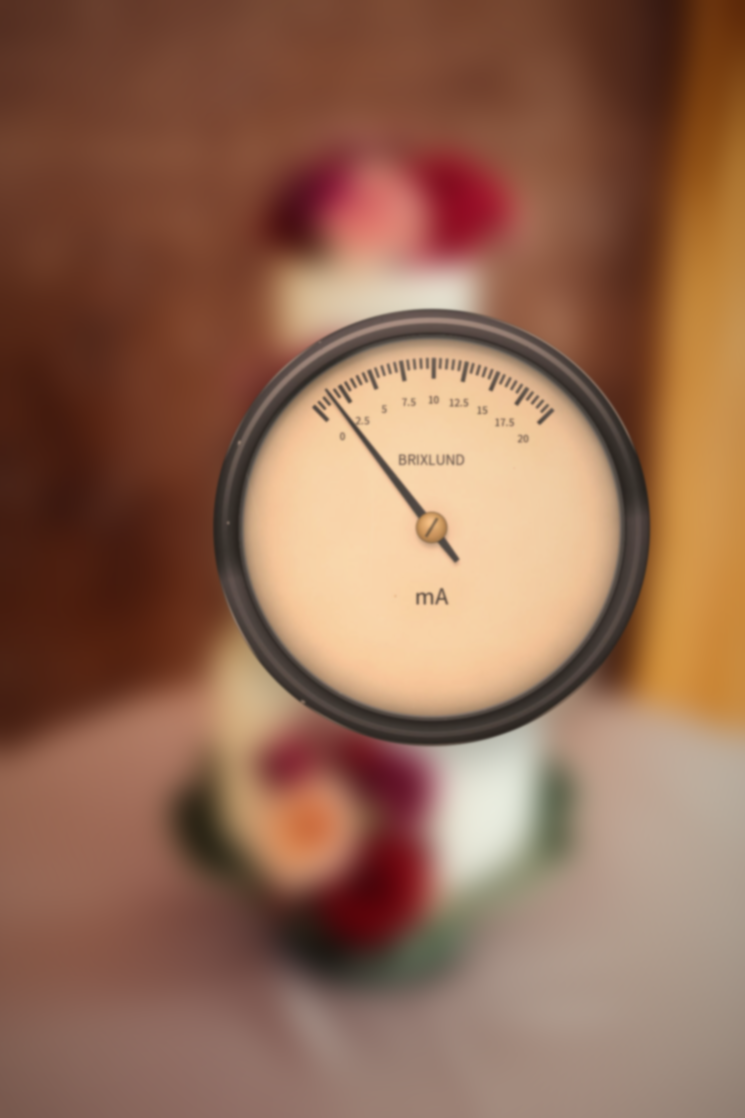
1.5 mA
